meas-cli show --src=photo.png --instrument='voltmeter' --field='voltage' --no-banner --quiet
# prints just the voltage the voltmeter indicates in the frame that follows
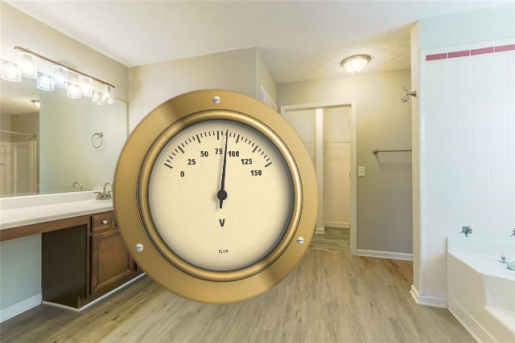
85 V
